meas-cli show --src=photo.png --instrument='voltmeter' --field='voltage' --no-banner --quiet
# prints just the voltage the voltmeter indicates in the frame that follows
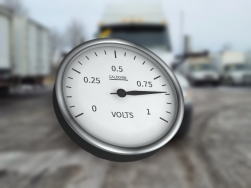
0.85 V
